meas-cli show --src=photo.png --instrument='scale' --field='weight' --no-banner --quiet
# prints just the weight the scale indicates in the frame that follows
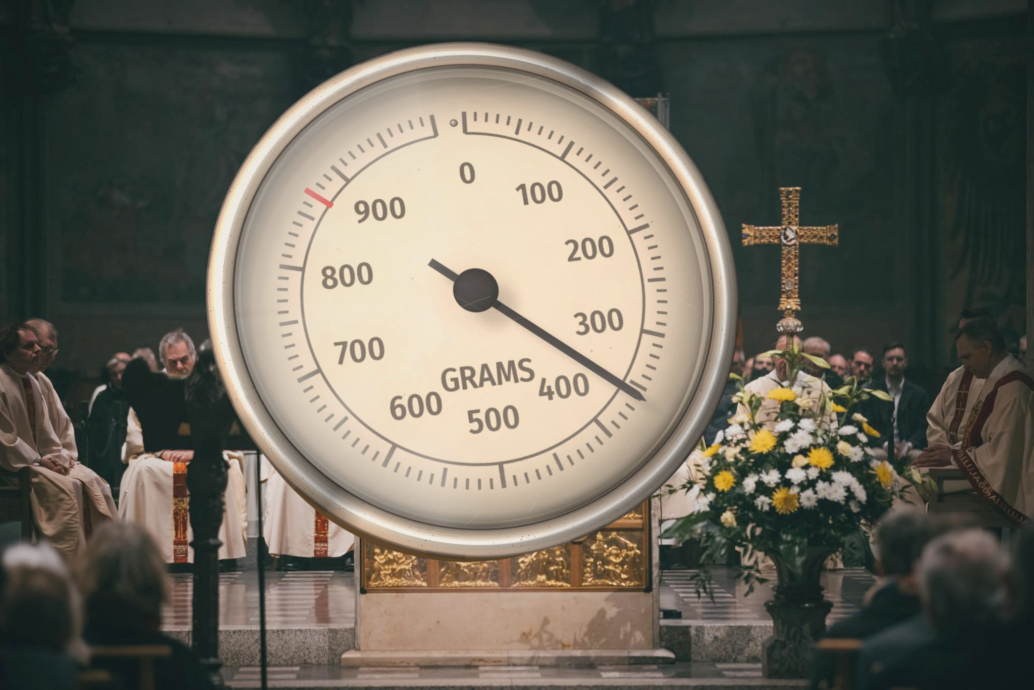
360 g
